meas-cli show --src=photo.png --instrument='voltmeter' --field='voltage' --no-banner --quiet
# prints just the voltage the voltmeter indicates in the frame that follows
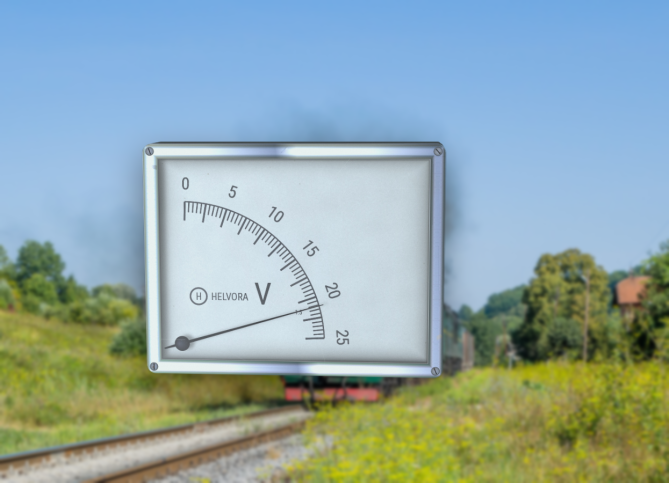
21 V
